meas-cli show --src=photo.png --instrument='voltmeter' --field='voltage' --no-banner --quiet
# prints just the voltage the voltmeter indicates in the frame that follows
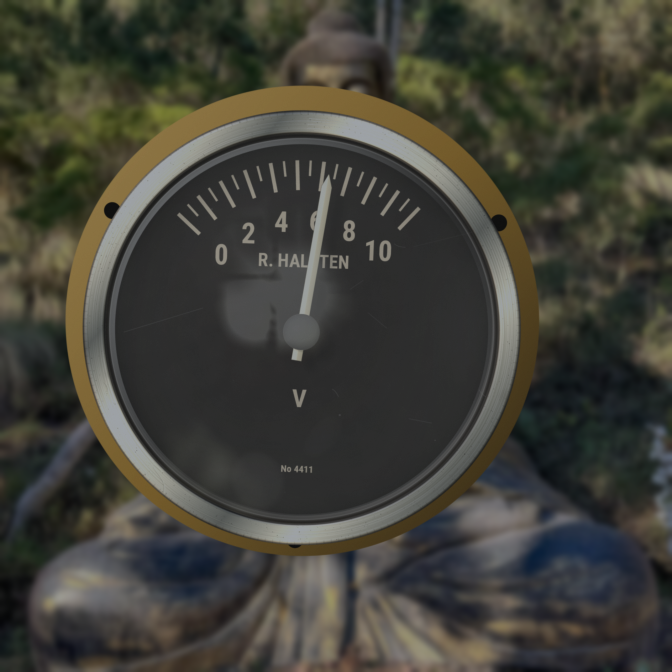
6.25 V
